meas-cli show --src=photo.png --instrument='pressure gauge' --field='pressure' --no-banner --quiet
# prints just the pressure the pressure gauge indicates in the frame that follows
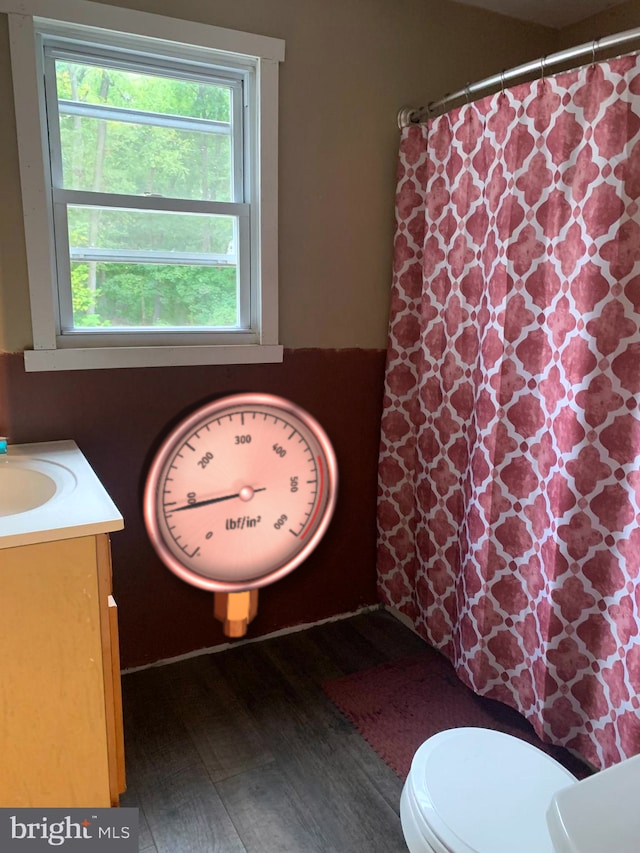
90 psi
